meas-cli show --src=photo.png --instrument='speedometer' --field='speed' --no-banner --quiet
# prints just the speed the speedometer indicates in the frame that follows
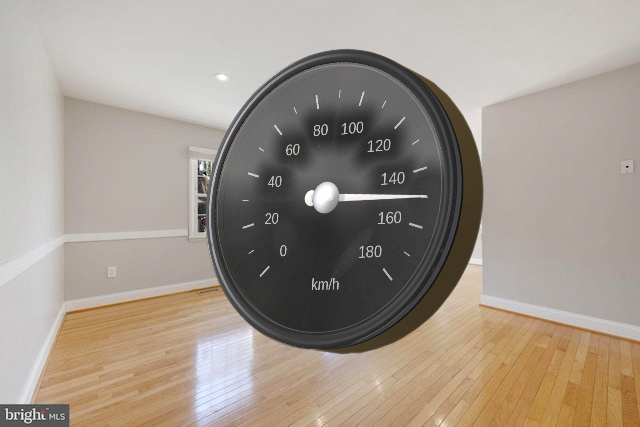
150 km/h
